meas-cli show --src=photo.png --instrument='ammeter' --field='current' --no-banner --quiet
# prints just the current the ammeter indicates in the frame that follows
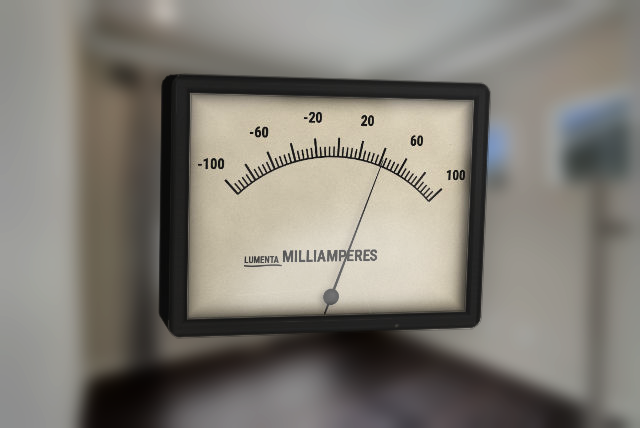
40 mA
